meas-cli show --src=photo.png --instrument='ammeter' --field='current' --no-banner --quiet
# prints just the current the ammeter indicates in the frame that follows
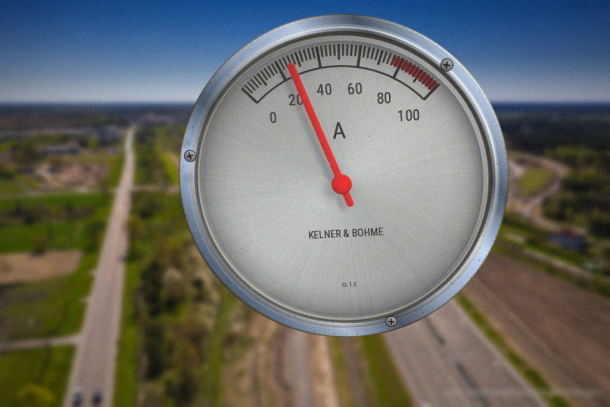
26 A
